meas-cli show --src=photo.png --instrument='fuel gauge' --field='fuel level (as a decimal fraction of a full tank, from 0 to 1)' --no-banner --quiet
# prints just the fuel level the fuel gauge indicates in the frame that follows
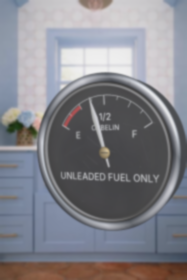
0.375
